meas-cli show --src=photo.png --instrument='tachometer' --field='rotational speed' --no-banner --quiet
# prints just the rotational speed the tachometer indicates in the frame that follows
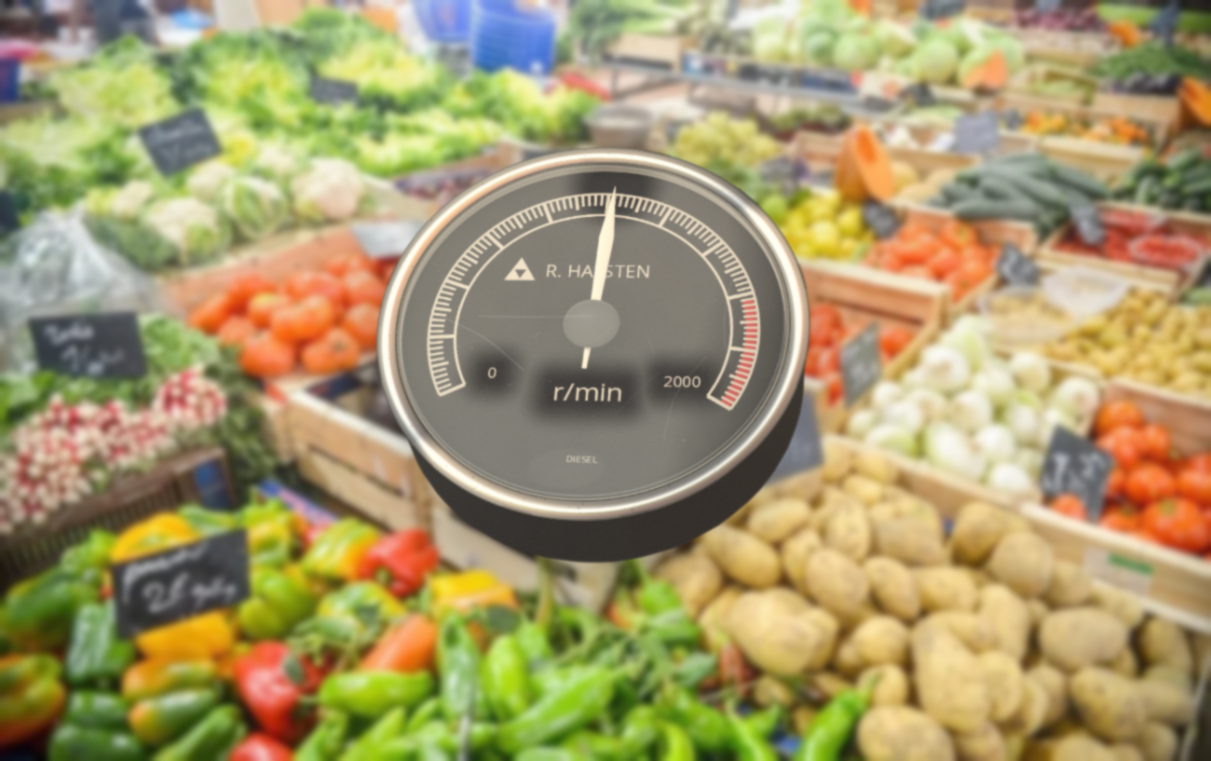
1020 rpm
